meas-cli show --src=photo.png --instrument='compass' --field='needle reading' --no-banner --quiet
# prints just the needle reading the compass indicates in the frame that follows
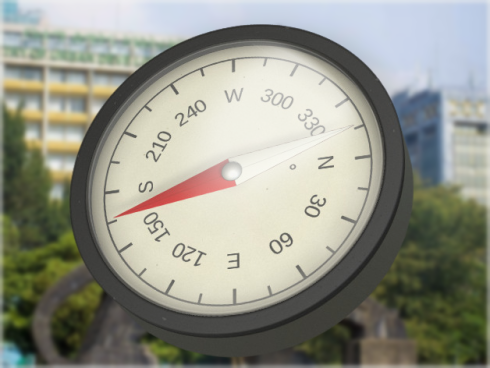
165 °
